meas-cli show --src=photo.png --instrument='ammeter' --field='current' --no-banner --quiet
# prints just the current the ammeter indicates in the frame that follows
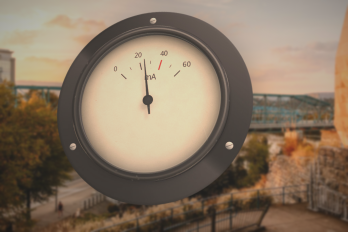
25 mA
